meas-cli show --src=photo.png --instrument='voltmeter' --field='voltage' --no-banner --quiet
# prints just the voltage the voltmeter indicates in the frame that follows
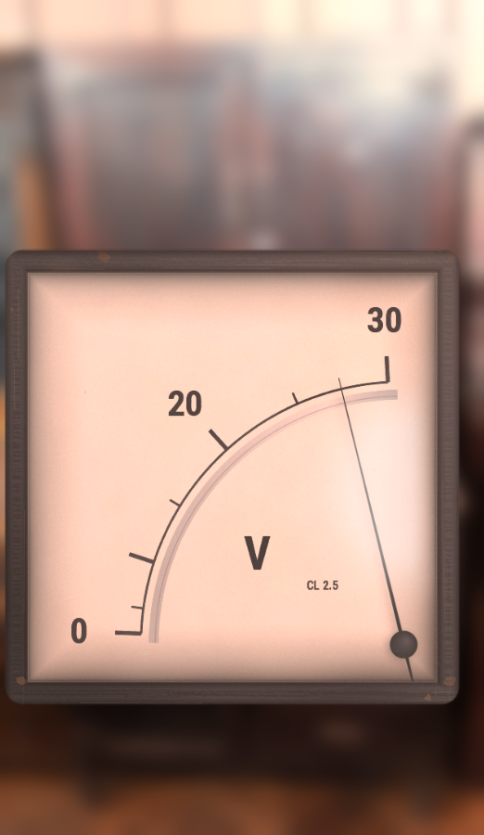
27.5 V
